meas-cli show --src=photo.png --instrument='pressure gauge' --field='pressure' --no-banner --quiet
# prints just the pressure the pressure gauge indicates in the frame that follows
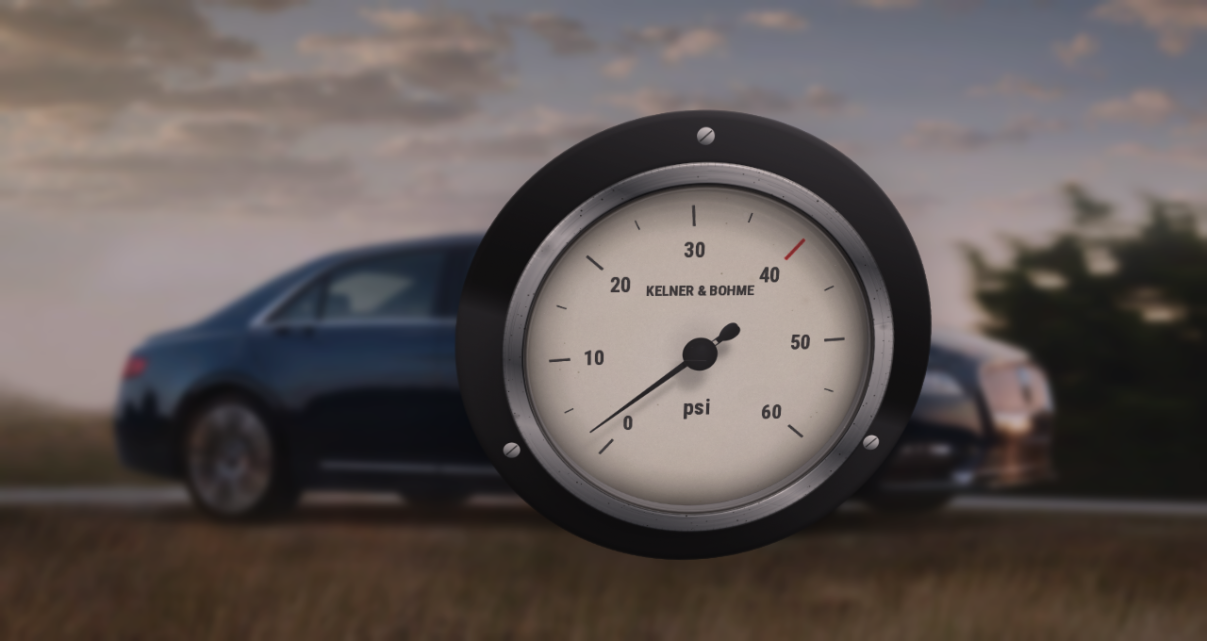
2.5 psi
